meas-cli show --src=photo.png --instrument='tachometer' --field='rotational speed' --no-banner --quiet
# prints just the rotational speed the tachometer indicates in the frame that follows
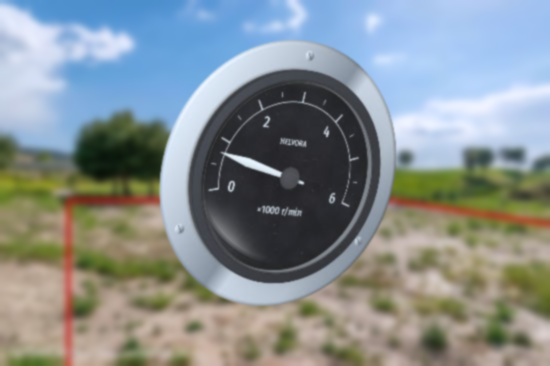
750 rpm
